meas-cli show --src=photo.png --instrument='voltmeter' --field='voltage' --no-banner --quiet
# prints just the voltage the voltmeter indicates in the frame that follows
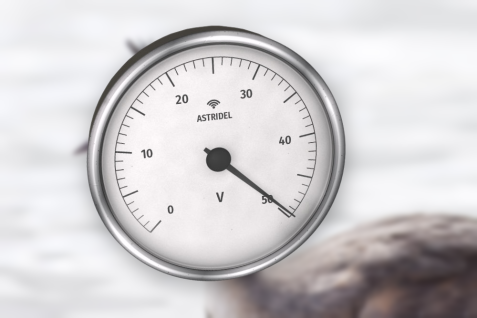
49.5 V
